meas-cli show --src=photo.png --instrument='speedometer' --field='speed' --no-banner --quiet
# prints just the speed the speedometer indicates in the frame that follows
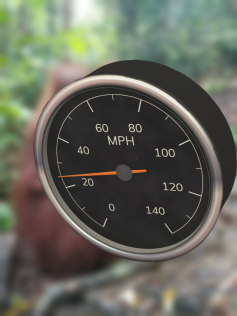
25 mph
